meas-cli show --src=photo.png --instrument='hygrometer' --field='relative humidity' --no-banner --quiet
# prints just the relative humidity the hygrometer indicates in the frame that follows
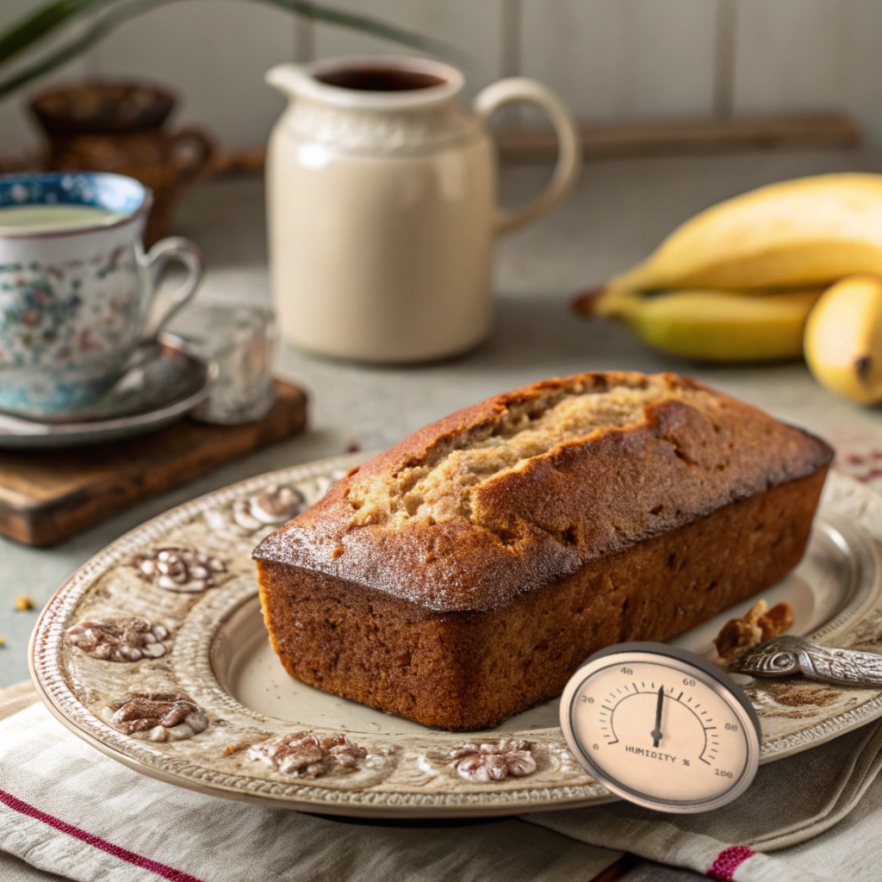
52 %
